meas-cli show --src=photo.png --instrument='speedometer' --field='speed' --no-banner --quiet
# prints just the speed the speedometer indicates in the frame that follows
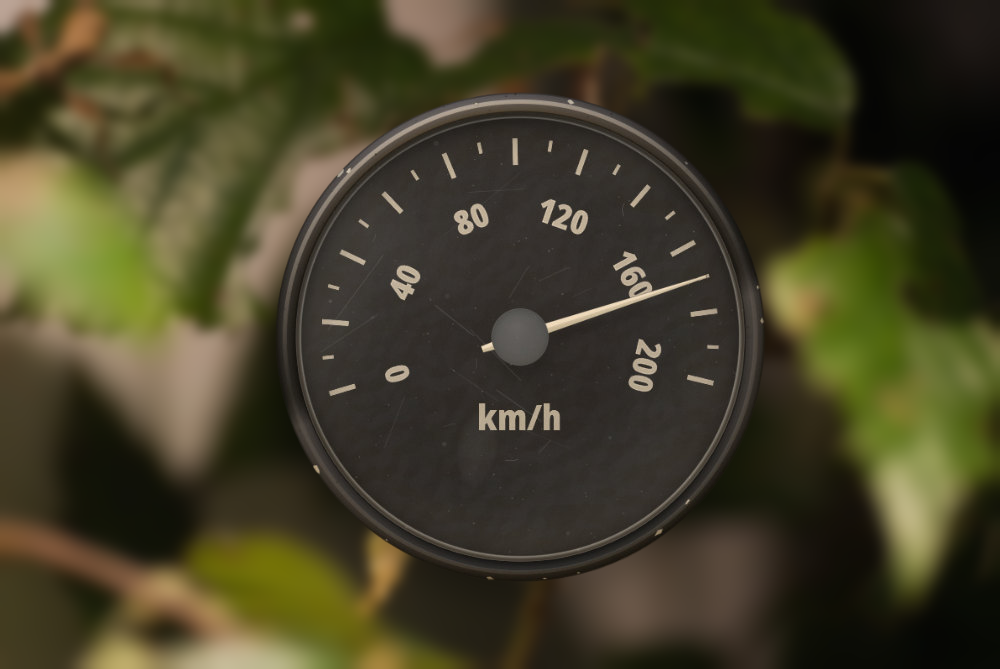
170 km/h
